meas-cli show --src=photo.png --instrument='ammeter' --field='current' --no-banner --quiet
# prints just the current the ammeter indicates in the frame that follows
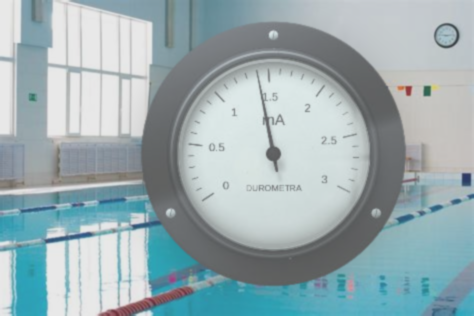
1.4 mA
